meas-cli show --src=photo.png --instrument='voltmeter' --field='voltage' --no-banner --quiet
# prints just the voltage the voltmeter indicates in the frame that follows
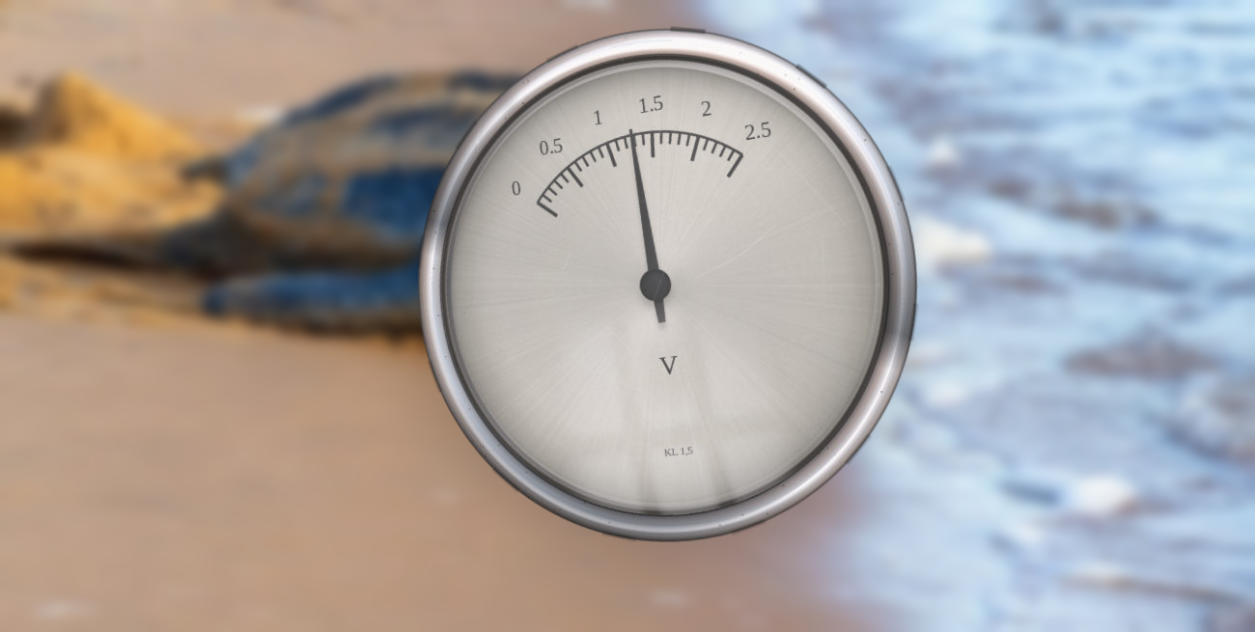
1.3 V
